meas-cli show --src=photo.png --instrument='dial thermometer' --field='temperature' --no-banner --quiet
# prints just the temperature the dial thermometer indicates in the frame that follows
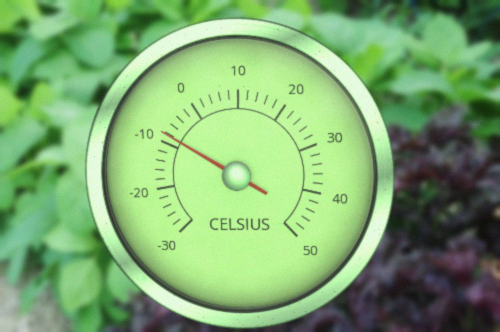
-8 °C
